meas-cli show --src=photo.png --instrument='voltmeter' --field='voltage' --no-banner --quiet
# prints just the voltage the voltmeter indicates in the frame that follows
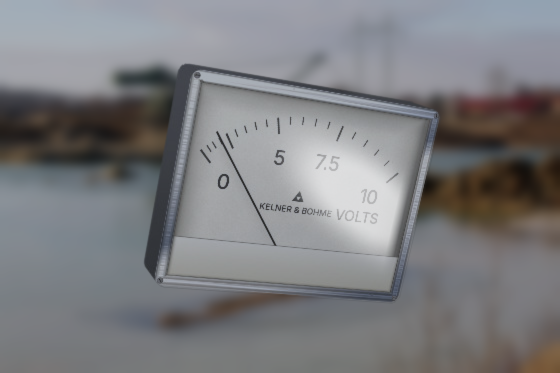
2 V
